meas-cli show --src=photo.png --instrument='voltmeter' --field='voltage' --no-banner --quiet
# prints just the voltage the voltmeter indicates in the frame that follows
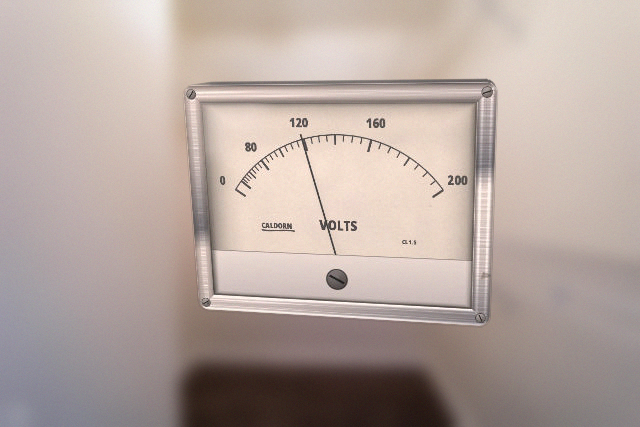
120 V
